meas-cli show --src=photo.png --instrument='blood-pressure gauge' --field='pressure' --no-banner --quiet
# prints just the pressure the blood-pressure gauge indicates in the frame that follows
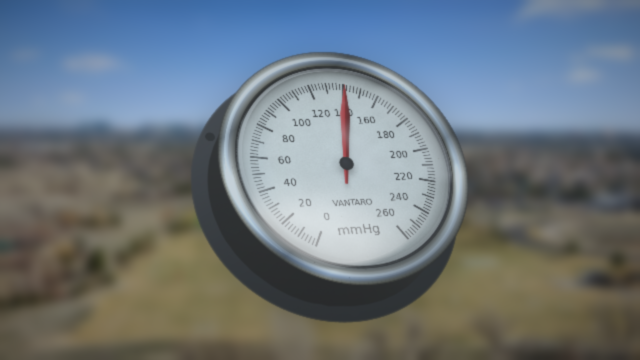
140 mmHg
